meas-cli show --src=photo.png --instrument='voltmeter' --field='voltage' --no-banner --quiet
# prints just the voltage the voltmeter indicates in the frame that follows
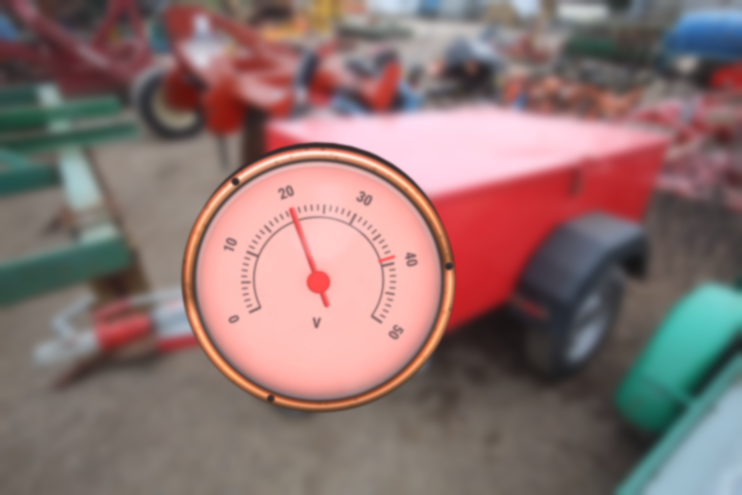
20 V
